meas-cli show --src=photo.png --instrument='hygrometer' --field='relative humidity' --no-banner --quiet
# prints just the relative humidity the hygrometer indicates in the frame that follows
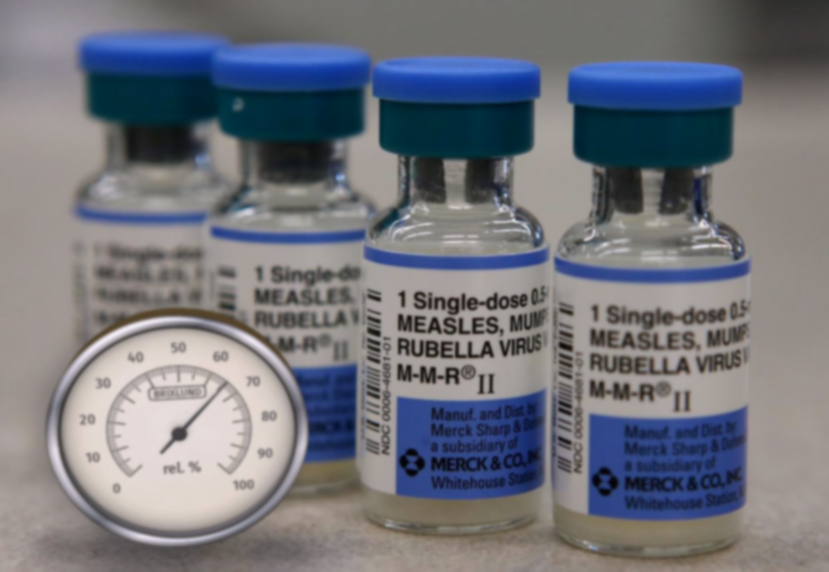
65 %
